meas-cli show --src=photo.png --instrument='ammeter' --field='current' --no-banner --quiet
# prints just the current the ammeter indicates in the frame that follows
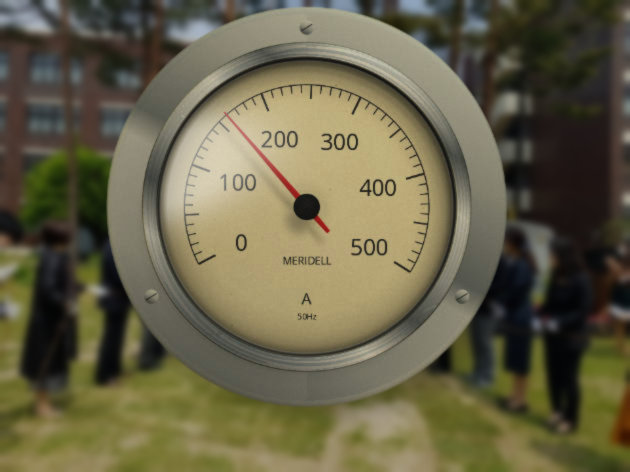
160 A
